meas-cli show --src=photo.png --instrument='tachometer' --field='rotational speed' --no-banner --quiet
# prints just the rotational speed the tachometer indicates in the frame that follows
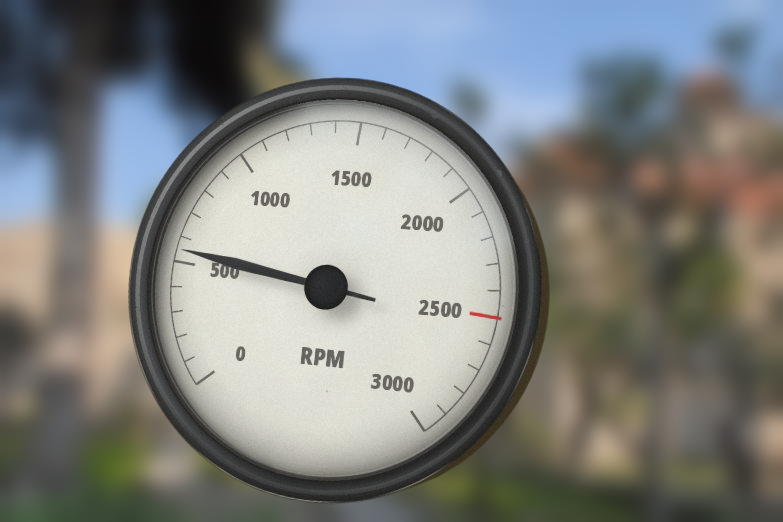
550 rpm
